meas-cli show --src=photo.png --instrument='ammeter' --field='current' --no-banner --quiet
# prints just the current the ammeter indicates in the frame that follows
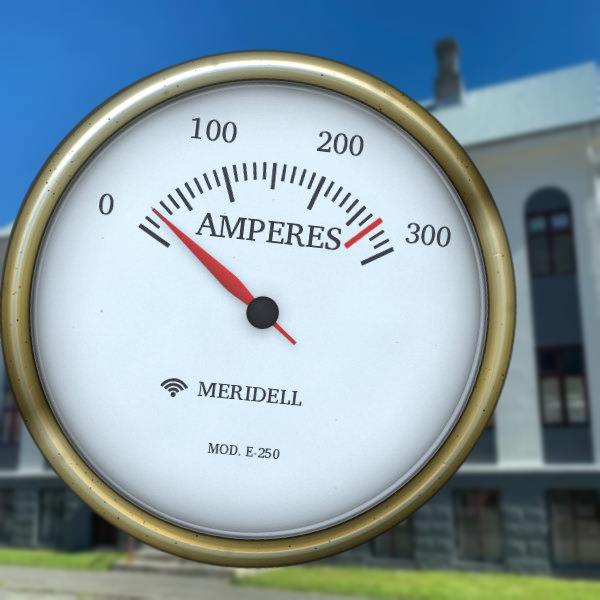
20 A
